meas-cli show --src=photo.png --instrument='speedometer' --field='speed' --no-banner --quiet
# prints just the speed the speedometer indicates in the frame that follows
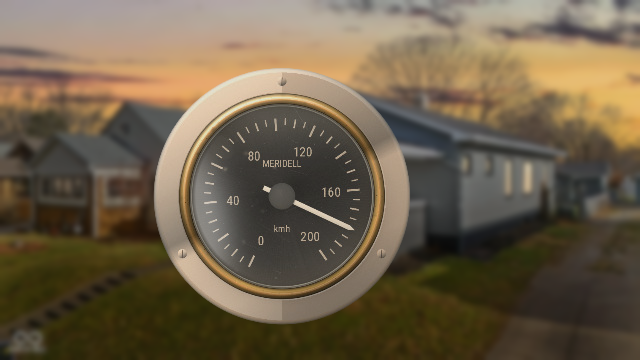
180 km/h
